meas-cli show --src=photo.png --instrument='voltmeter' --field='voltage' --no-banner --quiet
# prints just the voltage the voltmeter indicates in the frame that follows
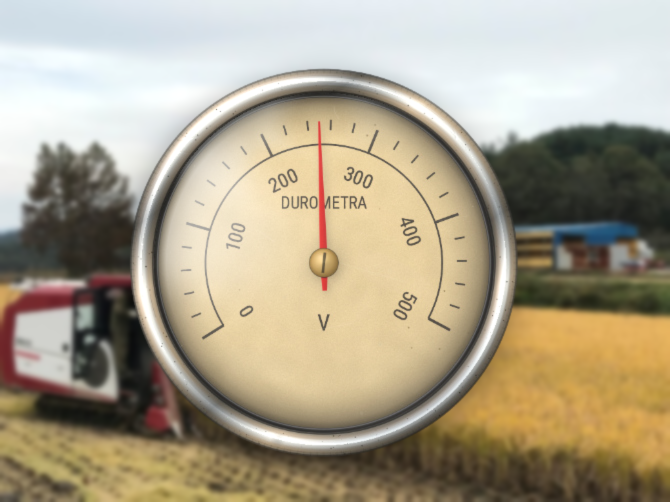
250 V
